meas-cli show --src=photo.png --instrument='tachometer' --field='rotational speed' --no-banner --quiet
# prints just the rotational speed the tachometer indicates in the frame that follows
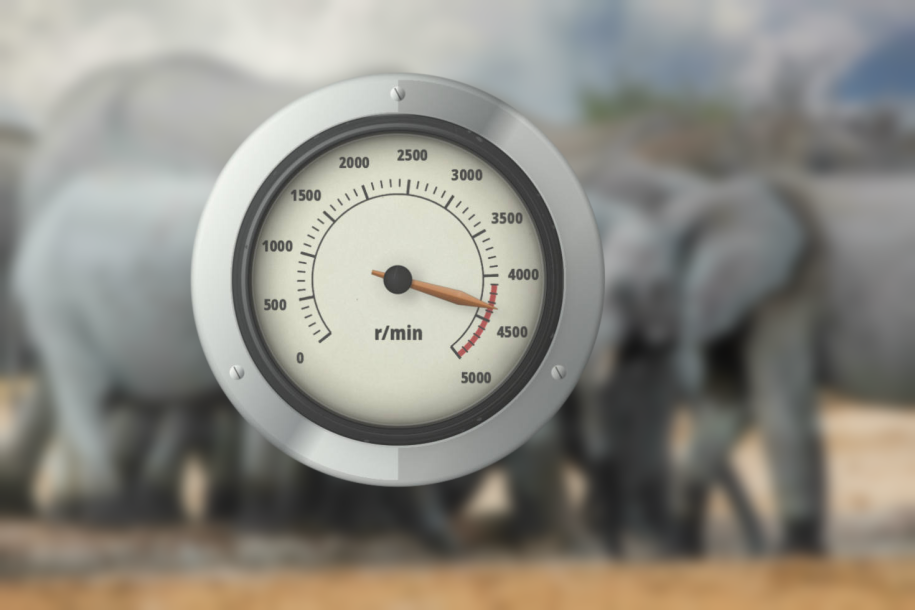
4350 rpm
